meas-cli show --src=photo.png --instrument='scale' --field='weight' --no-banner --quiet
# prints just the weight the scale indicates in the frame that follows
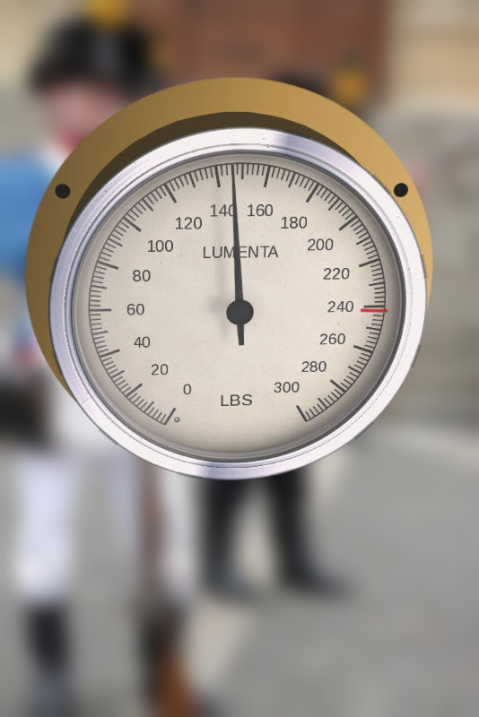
146 lb
